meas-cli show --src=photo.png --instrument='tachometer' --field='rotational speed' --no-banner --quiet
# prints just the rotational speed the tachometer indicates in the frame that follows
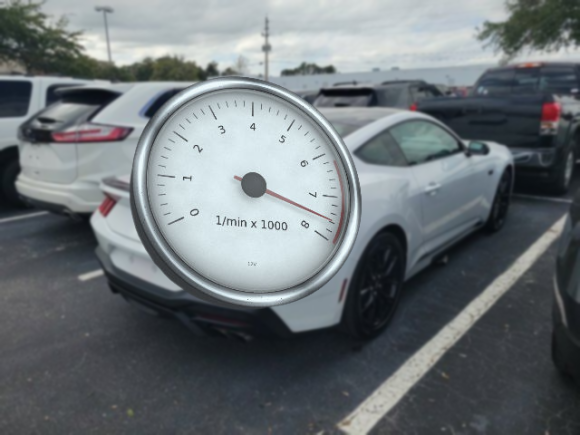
7600 rpm
